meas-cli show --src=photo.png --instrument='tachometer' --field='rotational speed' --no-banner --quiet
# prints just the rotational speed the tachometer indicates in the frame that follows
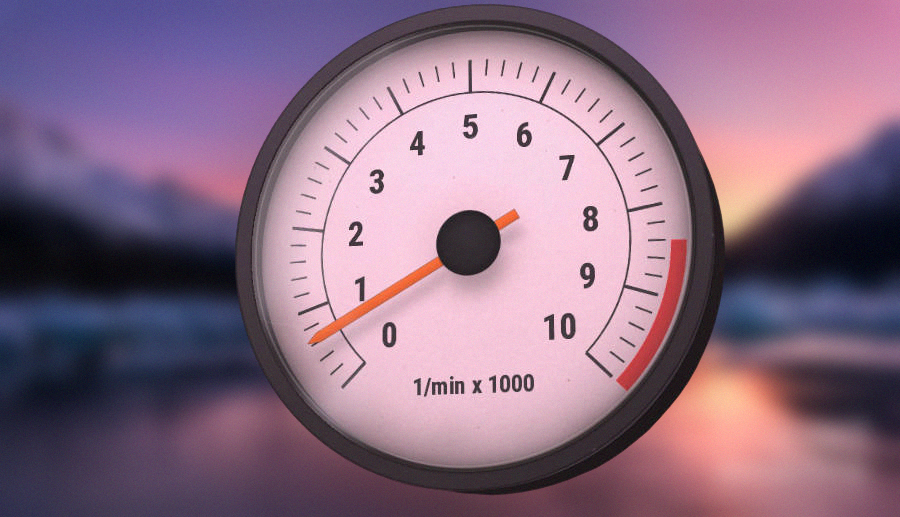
600 rpm
